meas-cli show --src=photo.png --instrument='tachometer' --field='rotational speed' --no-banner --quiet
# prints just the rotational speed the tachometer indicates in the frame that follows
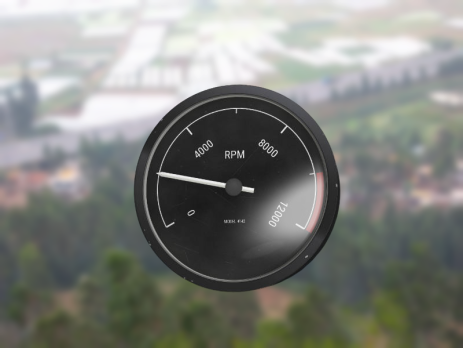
2000 rpm
